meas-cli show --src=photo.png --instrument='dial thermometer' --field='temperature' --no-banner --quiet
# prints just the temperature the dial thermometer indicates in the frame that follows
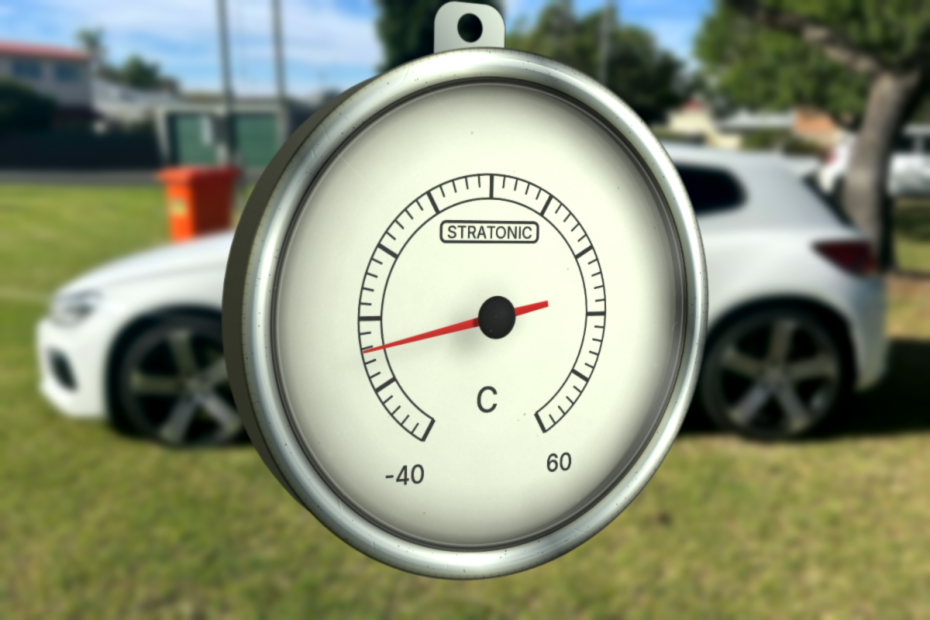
-24 °C
